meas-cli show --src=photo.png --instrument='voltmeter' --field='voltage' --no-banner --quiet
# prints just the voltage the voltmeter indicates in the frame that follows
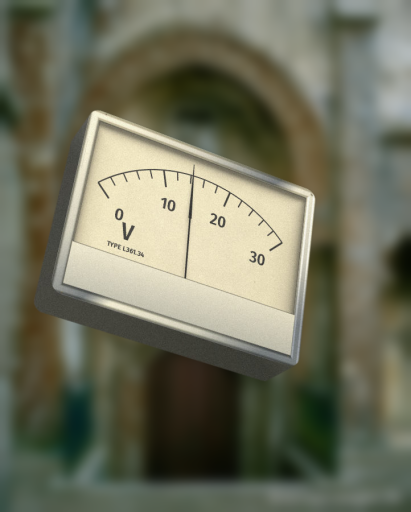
14 V
